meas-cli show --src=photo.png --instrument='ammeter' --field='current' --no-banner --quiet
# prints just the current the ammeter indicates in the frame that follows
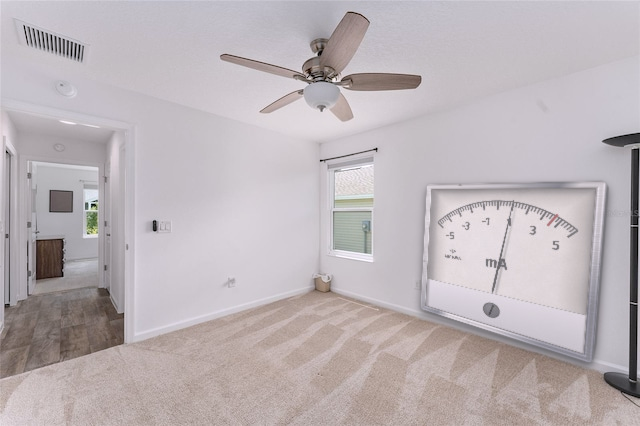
1 mA
